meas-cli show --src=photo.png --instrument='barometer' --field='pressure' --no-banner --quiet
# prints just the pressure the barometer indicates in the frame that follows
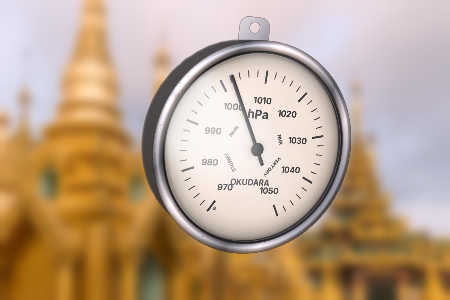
1002 hPa
